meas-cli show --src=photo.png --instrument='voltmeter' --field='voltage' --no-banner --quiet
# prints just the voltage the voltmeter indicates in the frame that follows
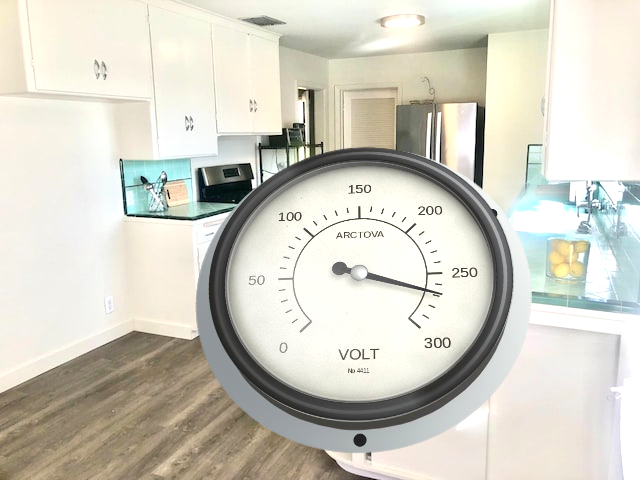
270 V
